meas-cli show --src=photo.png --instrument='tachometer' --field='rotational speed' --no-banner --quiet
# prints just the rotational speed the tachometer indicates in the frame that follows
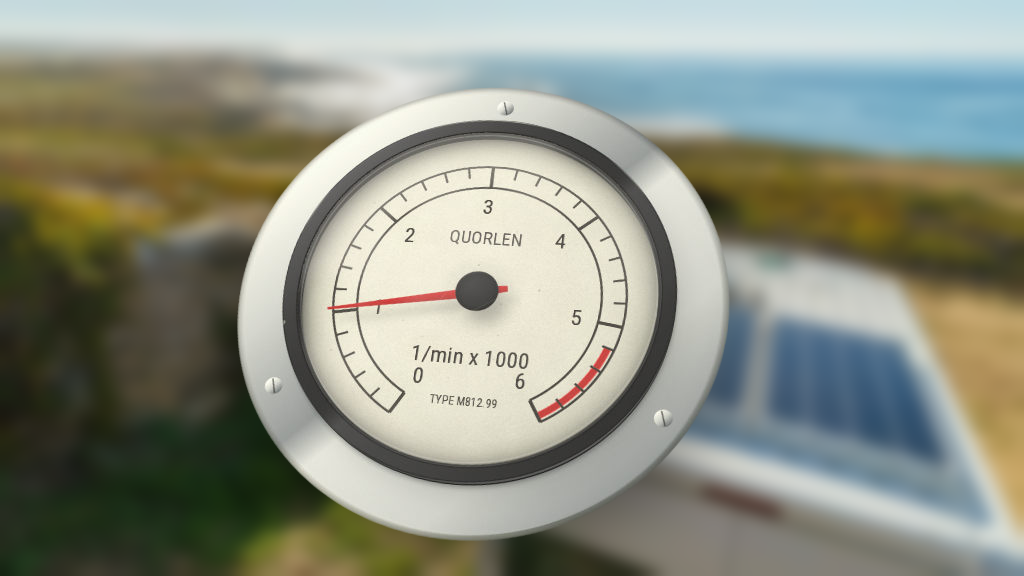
1000 rpm
